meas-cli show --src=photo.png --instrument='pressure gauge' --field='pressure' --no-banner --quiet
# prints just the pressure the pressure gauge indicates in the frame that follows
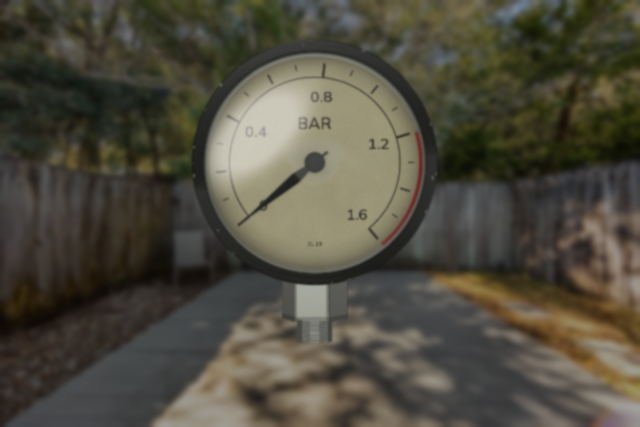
0 bar
